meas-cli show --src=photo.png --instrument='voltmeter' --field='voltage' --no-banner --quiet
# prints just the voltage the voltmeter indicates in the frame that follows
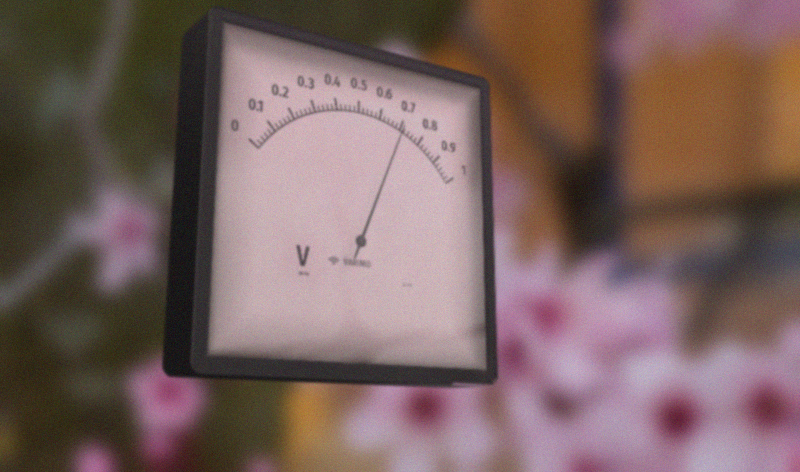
0.7 V
